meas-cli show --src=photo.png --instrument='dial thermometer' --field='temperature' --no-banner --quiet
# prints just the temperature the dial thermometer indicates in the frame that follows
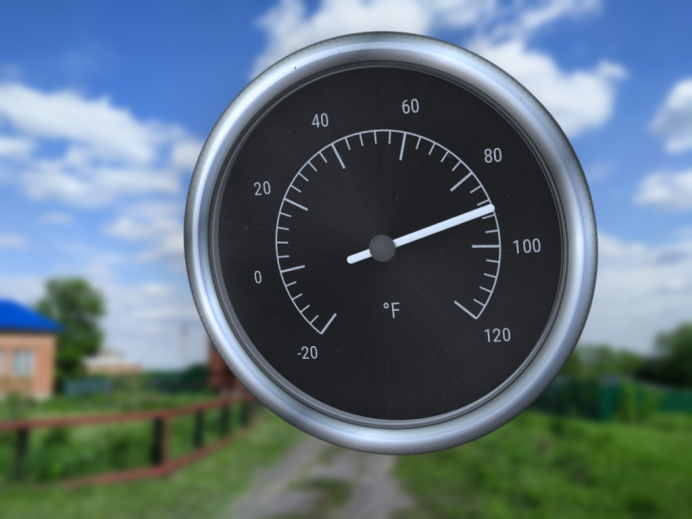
90 °F
